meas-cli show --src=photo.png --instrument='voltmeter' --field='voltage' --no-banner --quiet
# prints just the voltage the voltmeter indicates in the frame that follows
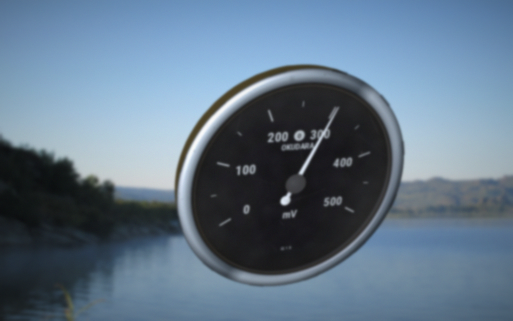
300 mV
